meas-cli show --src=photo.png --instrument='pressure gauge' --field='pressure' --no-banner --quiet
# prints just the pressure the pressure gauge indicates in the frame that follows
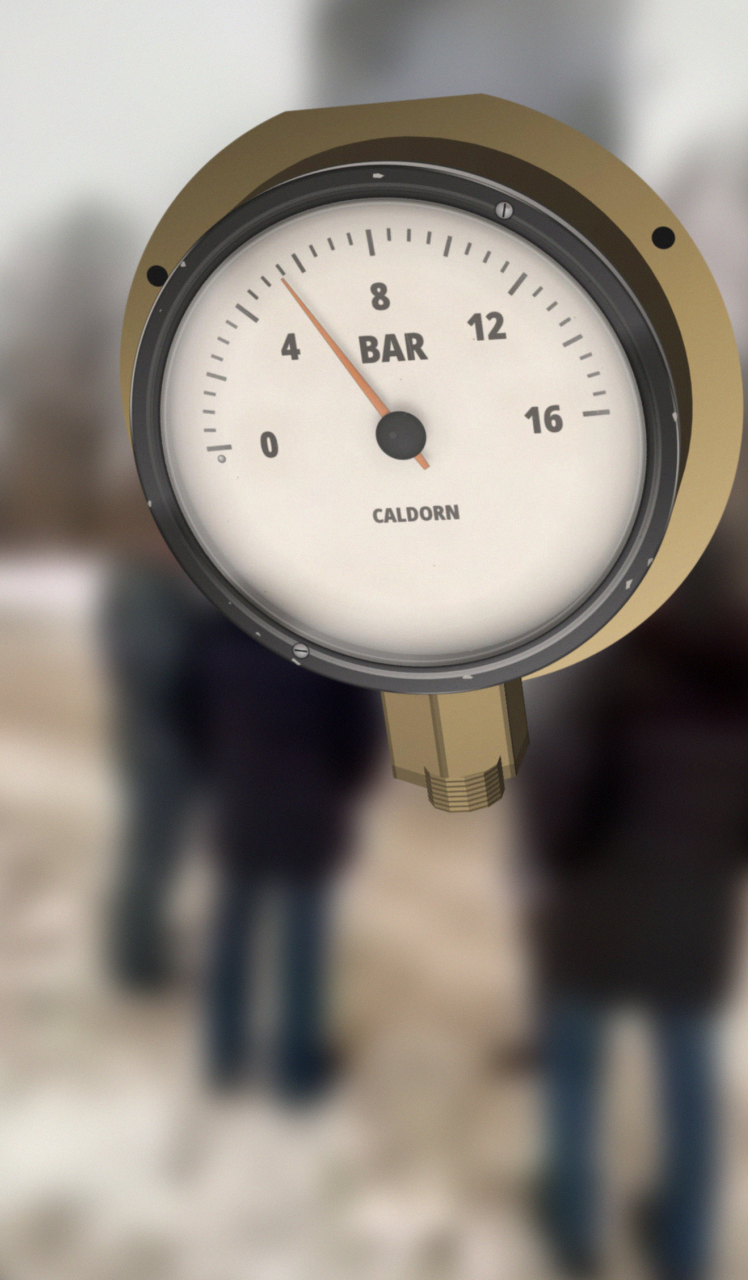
5.5 bar
